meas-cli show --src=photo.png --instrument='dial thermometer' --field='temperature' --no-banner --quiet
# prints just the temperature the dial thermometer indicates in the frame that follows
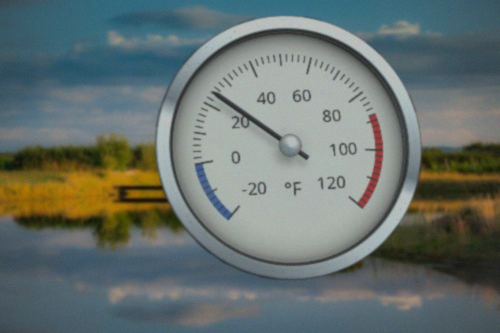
24 °F
